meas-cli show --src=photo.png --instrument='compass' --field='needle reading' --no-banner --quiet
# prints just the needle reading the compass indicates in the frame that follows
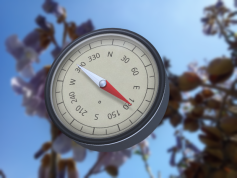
120 °
